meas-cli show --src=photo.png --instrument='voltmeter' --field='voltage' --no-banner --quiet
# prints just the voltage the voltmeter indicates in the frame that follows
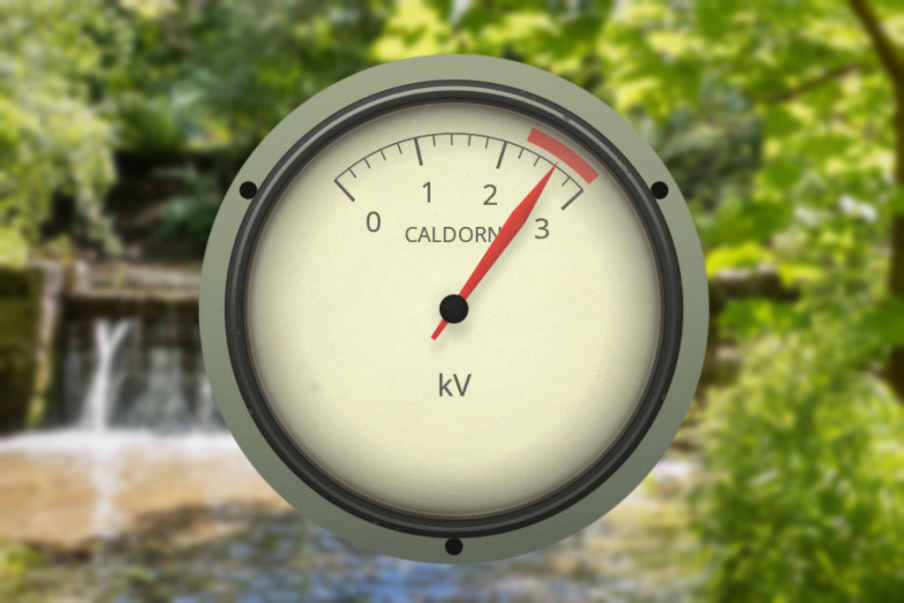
2.6 kV
